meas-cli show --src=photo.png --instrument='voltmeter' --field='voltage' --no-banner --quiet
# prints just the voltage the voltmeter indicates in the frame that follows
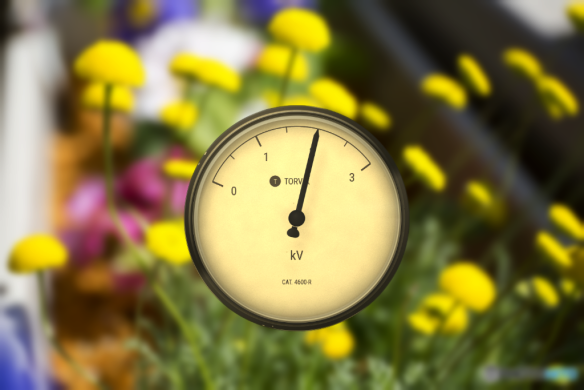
2 kV
